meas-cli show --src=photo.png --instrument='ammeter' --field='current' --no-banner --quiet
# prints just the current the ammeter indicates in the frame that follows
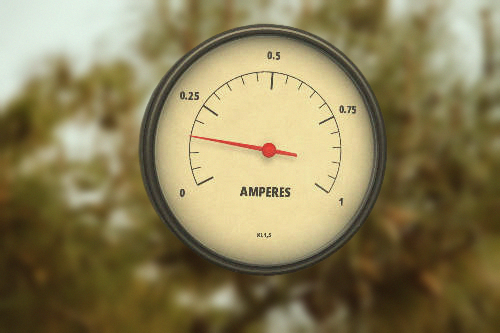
0.15 A
